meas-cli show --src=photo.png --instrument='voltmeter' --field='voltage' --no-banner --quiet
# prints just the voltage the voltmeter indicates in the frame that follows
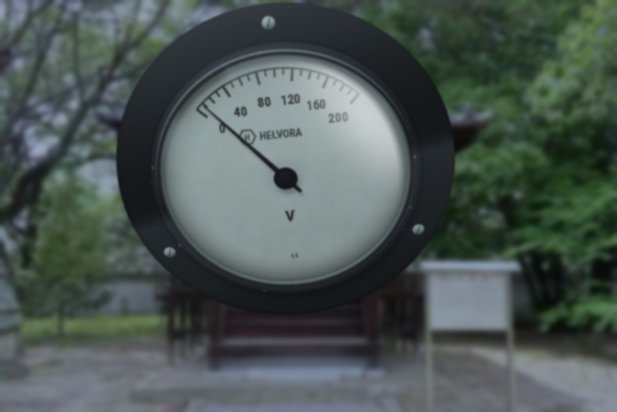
10 V
